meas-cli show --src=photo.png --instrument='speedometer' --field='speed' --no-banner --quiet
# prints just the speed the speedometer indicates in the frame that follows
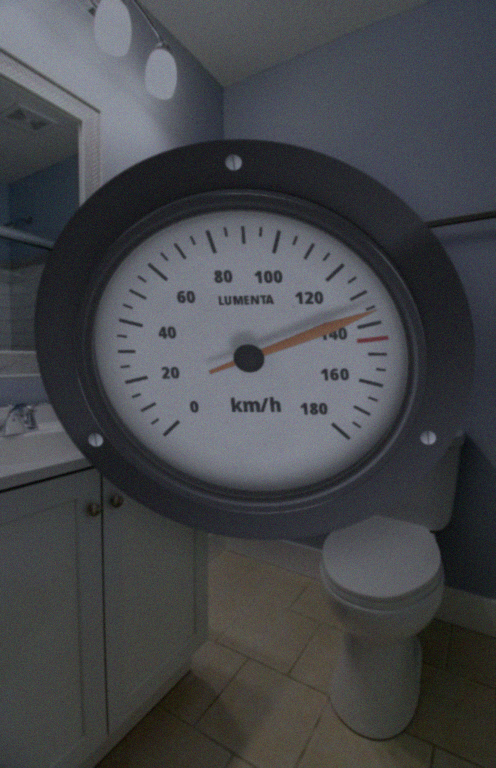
135 km/h
